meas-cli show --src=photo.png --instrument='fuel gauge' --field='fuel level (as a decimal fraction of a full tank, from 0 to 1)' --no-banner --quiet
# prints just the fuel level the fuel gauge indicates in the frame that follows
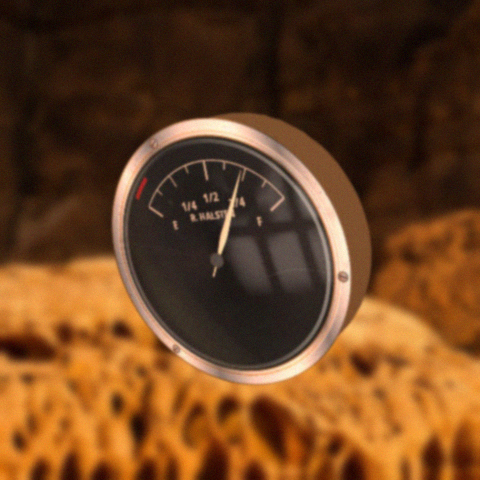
0.75
